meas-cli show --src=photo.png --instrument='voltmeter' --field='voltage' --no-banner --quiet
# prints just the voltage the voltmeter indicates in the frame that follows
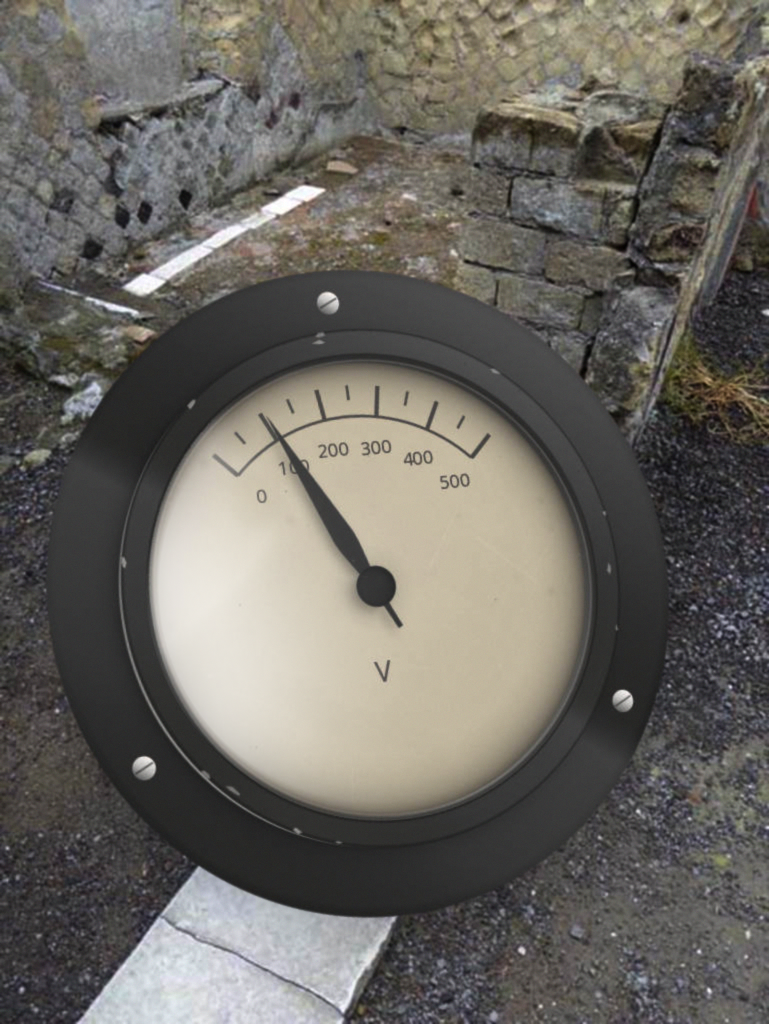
100 V
